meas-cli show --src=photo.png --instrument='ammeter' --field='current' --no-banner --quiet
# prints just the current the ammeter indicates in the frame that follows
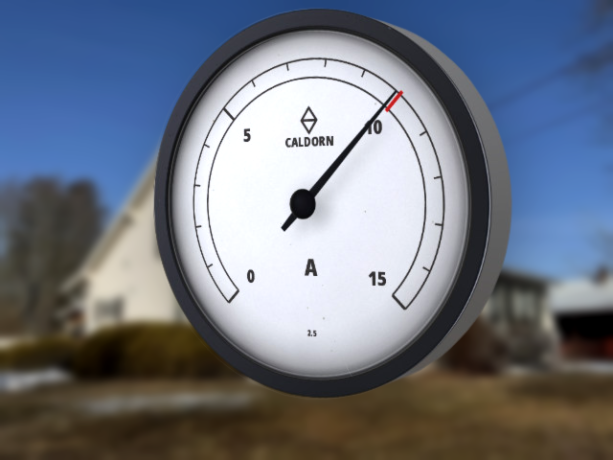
10 A
